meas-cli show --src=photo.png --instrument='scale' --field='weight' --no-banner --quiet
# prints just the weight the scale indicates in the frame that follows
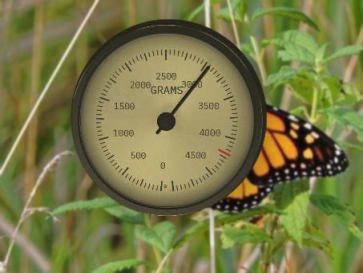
3050 g
